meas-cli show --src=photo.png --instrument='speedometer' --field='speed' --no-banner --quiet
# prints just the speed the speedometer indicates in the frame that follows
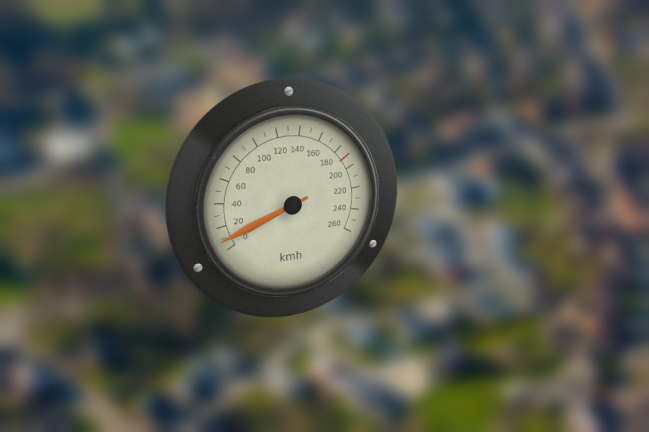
10 km/h
